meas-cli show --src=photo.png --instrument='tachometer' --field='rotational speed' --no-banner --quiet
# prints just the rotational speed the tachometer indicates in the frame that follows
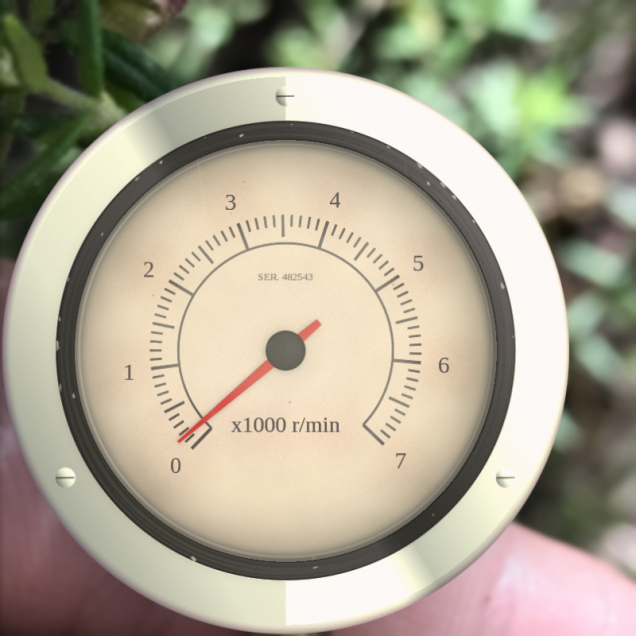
150 rpm
